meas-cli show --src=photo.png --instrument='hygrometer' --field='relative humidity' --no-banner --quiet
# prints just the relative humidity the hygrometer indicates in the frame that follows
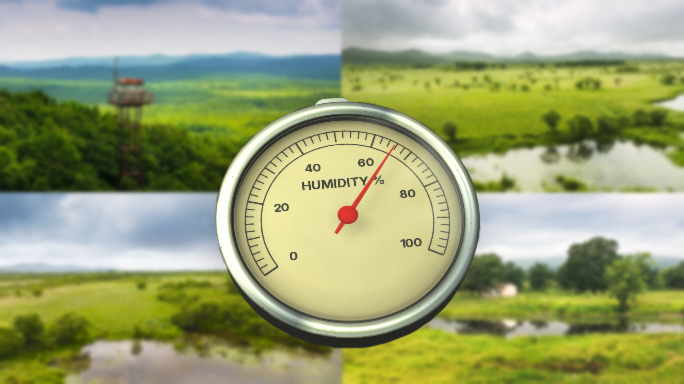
66 %
